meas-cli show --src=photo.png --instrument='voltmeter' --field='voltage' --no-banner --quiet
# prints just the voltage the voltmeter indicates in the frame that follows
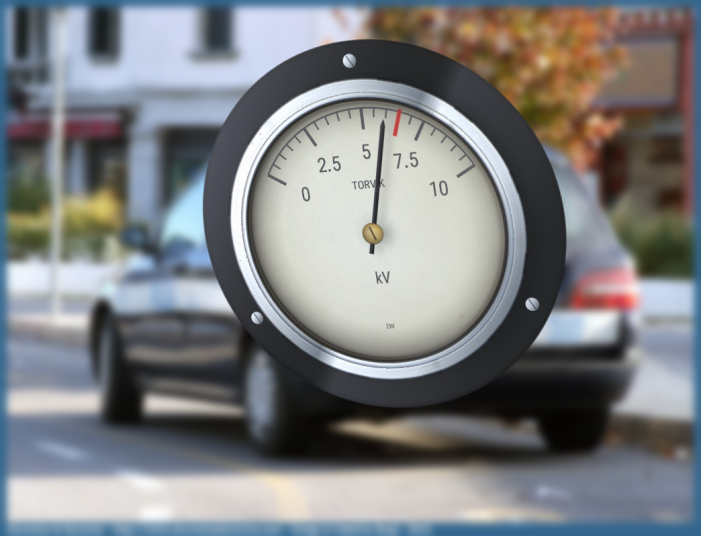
6 kV
